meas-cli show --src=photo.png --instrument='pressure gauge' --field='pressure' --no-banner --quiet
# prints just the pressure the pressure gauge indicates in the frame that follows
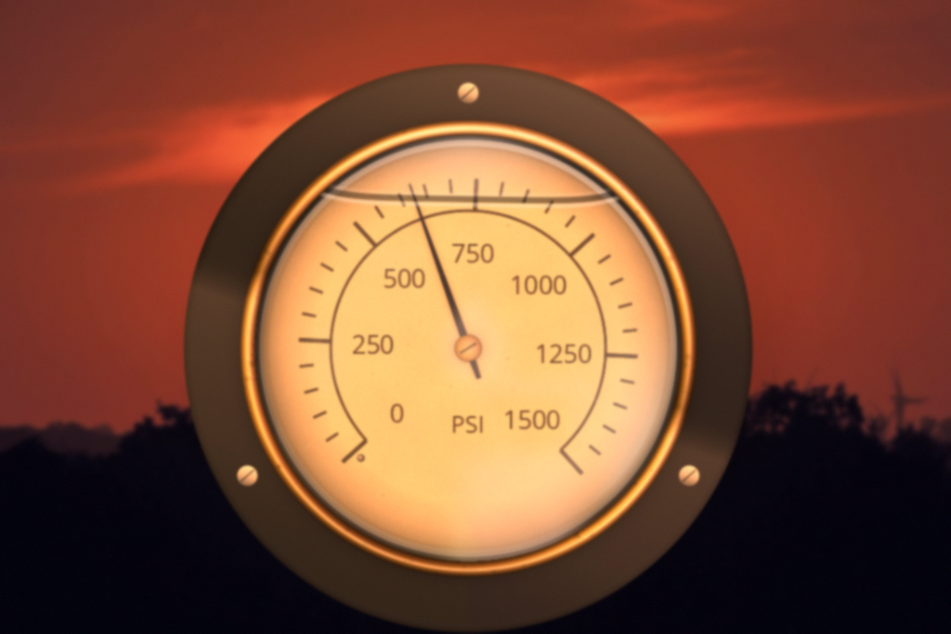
625 psi
